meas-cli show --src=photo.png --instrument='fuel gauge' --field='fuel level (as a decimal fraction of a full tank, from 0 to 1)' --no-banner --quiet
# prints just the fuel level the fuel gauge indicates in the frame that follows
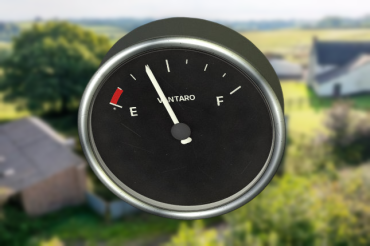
0.375
